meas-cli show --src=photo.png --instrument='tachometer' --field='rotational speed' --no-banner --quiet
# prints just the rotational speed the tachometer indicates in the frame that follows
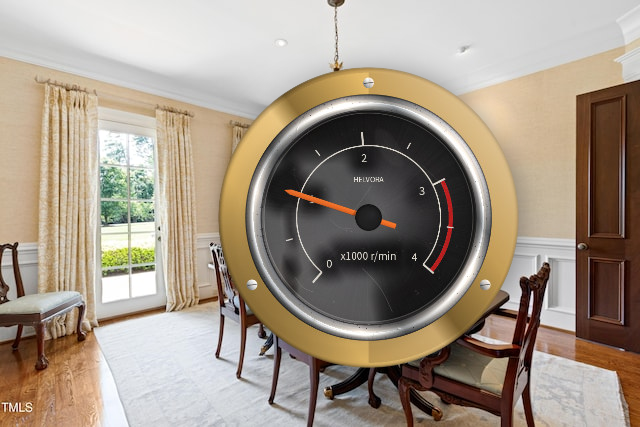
1000 rpm
